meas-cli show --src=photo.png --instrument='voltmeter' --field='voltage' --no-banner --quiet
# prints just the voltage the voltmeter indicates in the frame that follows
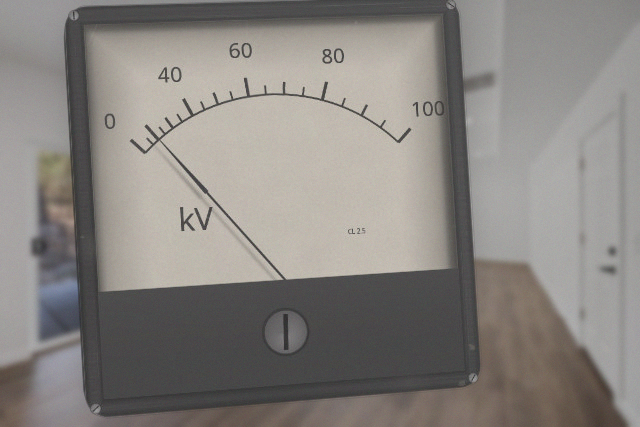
20 kV
